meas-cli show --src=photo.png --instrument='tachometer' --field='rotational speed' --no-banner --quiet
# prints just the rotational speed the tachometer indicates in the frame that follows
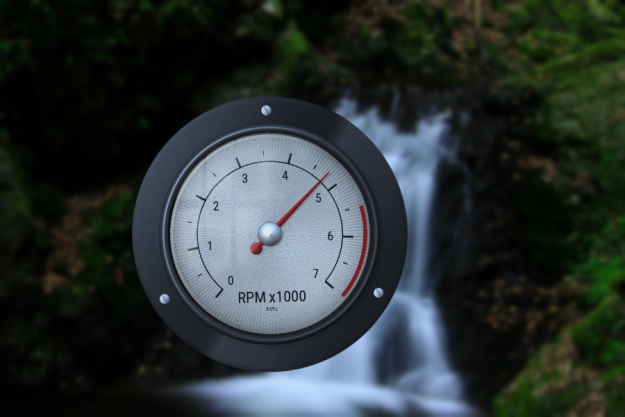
4750 rpm
